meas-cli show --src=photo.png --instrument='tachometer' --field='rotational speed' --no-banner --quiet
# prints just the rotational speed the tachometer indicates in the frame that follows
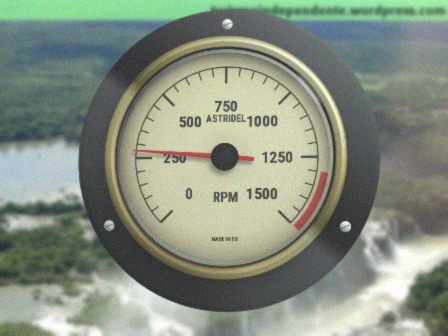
275 rpm
